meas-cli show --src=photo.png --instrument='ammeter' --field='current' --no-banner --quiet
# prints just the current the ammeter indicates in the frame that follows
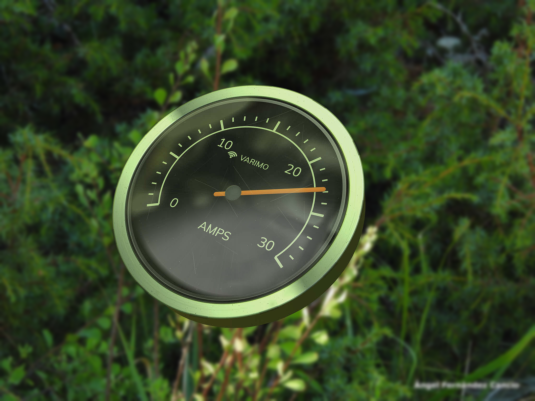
23 A
